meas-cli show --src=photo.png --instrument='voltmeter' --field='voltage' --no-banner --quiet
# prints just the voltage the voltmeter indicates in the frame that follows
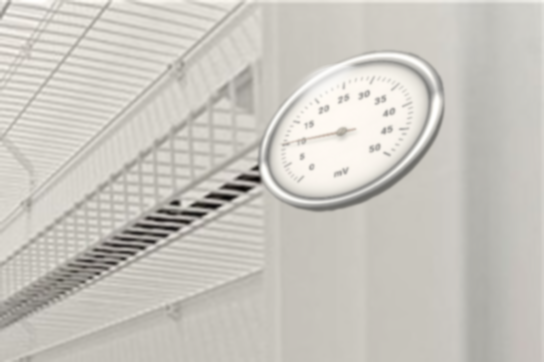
10 mV
